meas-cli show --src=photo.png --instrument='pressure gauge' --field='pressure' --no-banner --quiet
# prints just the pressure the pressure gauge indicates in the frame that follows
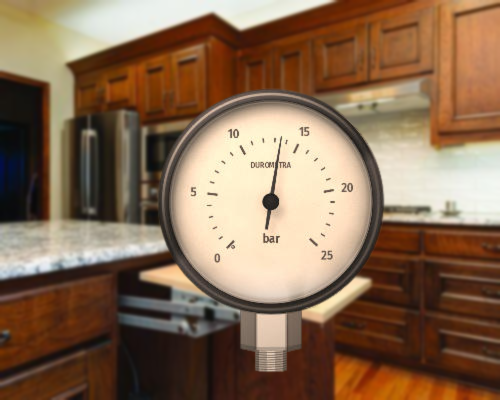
13.5 bar
